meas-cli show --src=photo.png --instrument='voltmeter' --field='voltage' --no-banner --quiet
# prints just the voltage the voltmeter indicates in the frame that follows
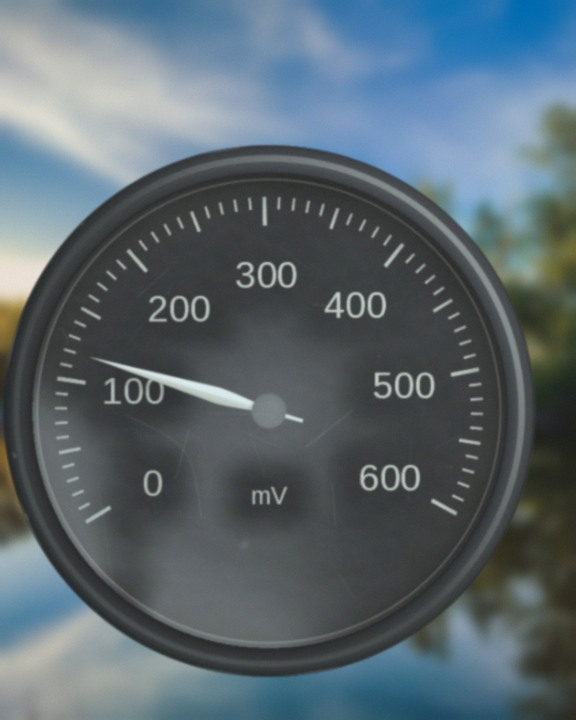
120 mV
